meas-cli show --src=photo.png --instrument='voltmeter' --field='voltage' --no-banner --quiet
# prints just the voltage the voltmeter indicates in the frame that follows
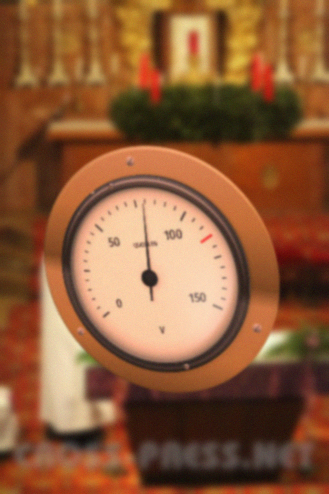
80 V
